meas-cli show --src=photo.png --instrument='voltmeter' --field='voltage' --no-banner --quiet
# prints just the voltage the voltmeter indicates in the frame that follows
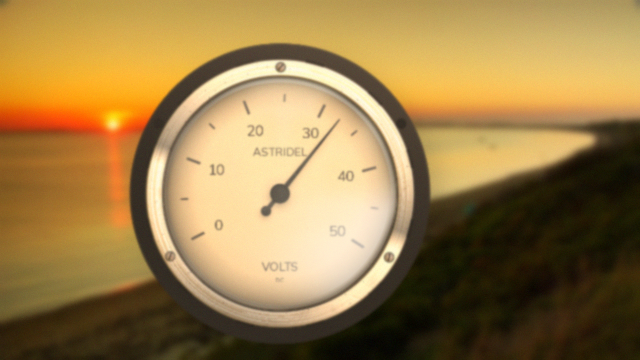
32.5 V
